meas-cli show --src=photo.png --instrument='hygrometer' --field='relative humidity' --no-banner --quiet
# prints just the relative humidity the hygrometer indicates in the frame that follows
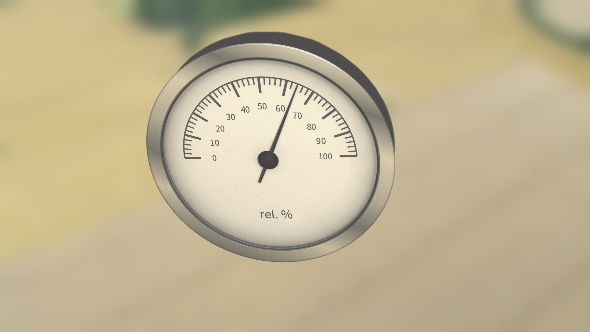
64 %
